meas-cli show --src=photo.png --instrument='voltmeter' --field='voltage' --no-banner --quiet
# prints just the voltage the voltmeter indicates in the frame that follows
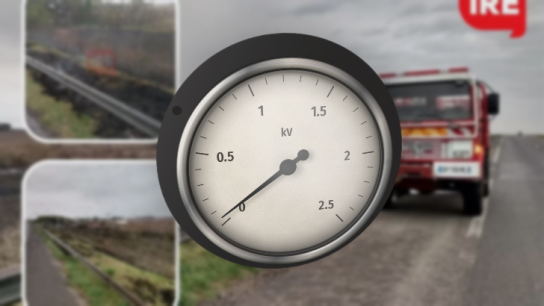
0.05 kV
